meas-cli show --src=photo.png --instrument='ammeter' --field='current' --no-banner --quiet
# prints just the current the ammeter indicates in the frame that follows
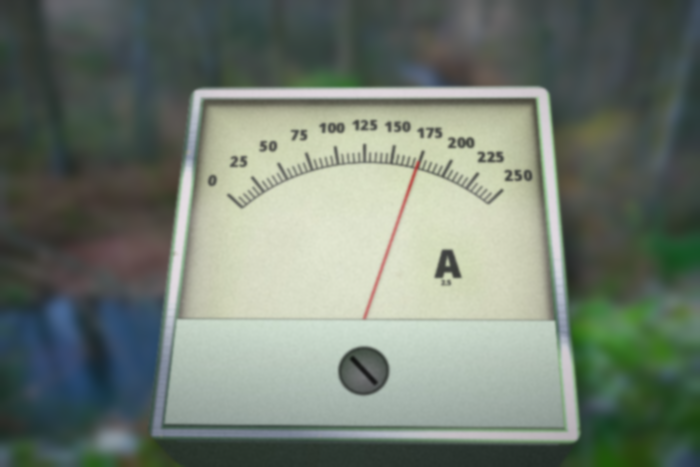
175 A
